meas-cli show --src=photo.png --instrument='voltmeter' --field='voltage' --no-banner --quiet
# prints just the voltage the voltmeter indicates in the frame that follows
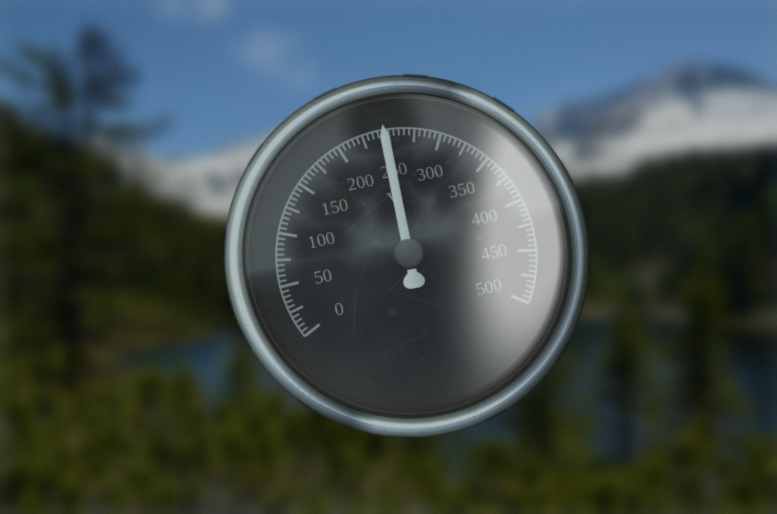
245 V
